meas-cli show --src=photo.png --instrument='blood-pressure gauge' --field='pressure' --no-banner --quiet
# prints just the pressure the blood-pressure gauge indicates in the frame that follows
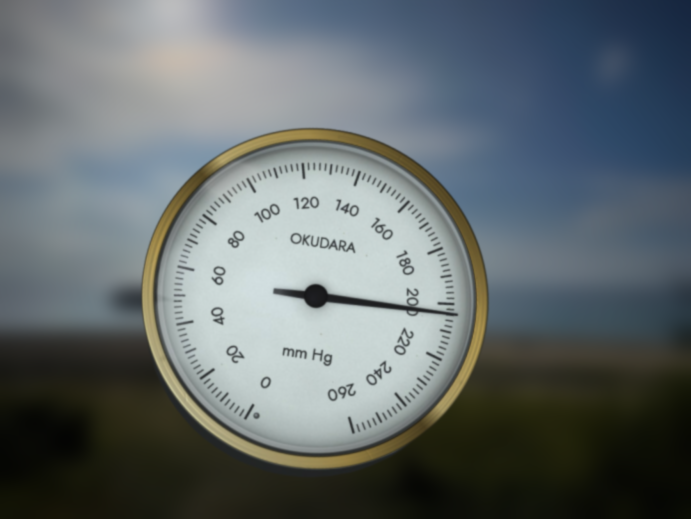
204 mmHg
